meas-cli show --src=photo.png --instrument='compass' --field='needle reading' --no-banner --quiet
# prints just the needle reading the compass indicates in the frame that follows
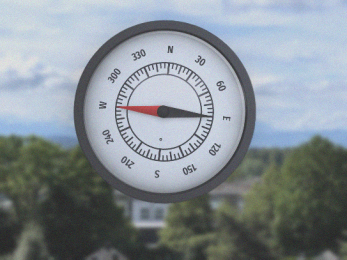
270 °
